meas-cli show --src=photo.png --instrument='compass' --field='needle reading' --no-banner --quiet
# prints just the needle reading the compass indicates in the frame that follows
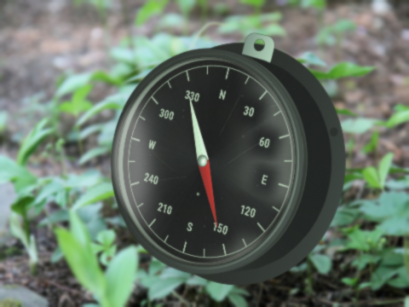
150 °
